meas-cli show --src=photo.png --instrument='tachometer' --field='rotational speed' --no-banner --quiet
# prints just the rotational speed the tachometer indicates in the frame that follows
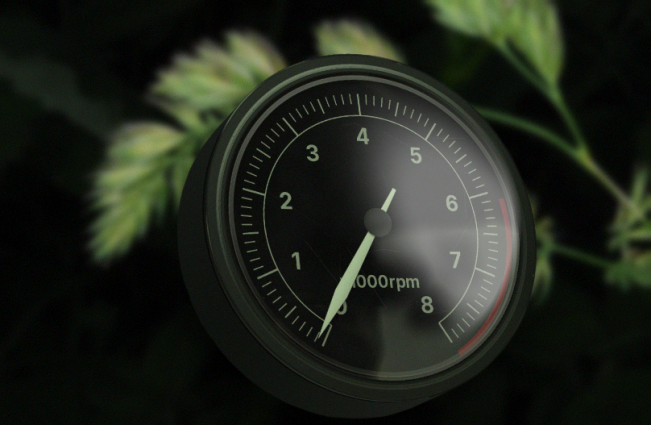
100 rpm
